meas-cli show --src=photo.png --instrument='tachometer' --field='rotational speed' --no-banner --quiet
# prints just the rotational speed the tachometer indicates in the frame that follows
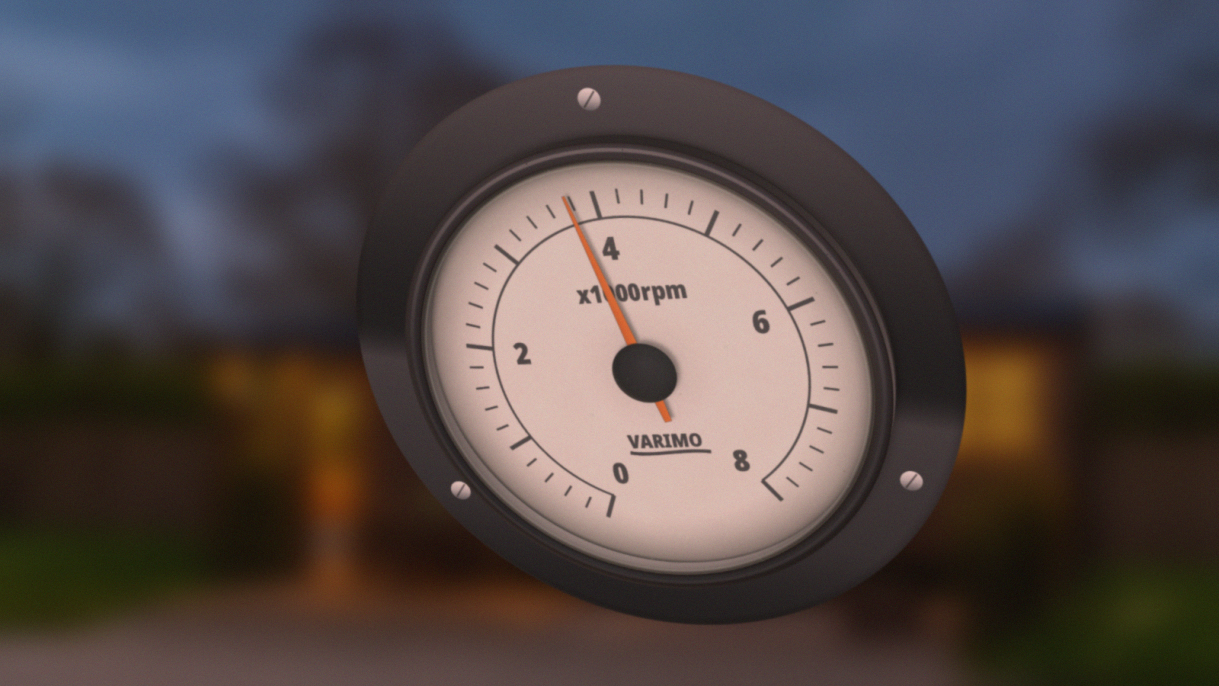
3800 rpm
